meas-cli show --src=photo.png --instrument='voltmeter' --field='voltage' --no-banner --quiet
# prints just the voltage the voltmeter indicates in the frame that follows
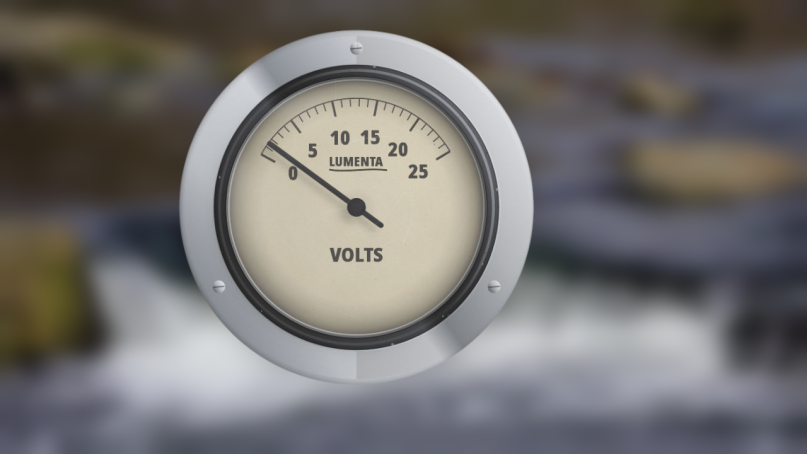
1.5 V
